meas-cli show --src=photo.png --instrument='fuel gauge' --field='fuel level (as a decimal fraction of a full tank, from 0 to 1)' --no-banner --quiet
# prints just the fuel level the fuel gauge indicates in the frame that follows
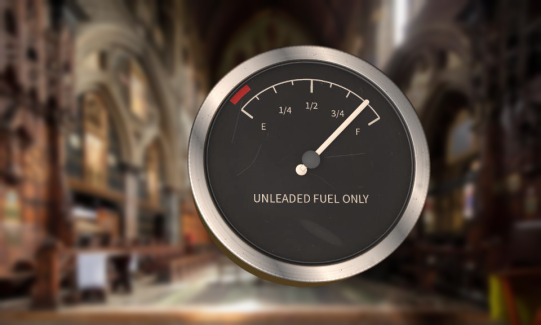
0.875
